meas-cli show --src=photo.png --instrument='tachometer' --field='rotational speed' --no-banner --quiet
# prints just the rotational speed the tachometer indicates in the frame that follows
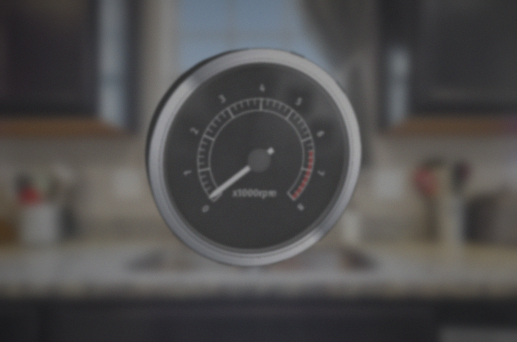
200 rpm
